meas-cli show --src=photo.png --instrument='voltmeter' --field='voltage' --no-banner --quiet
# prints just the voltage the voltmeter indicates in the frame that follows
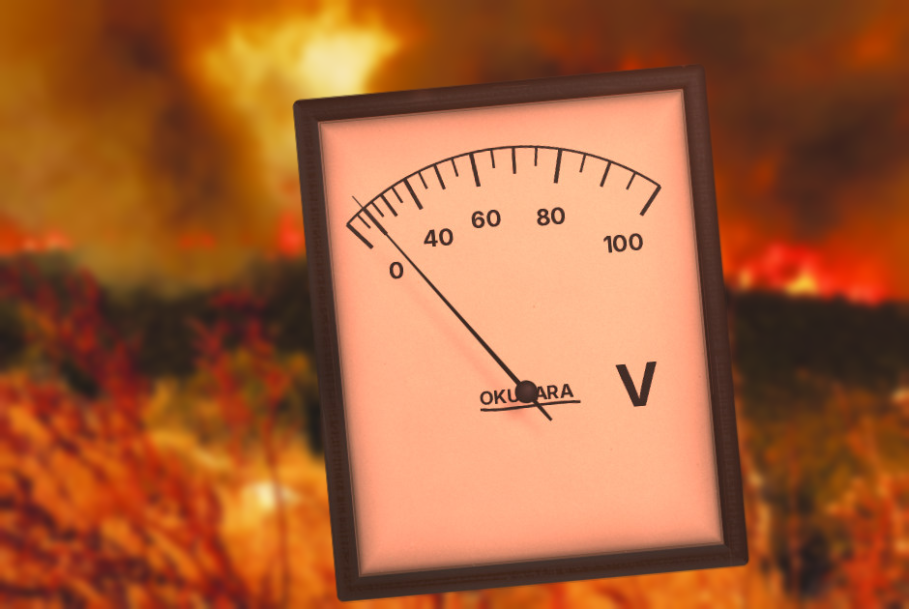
20 V
